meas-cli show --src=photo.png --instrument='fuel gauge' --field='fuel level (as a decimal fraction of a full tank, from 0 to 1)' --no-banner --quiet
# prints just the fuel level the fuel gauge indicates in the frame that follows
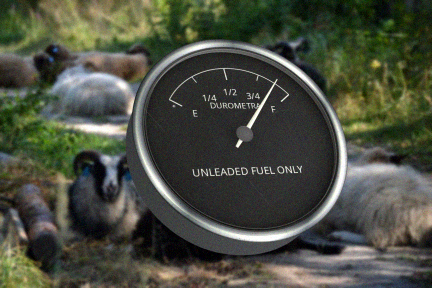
0.875
